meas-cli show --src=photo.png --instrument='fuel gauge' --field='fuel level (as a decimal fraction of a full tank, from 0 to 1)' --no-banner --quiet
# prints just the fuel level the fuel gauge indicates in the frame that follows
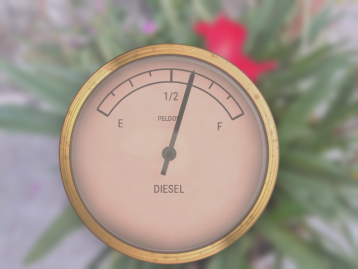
0.625
